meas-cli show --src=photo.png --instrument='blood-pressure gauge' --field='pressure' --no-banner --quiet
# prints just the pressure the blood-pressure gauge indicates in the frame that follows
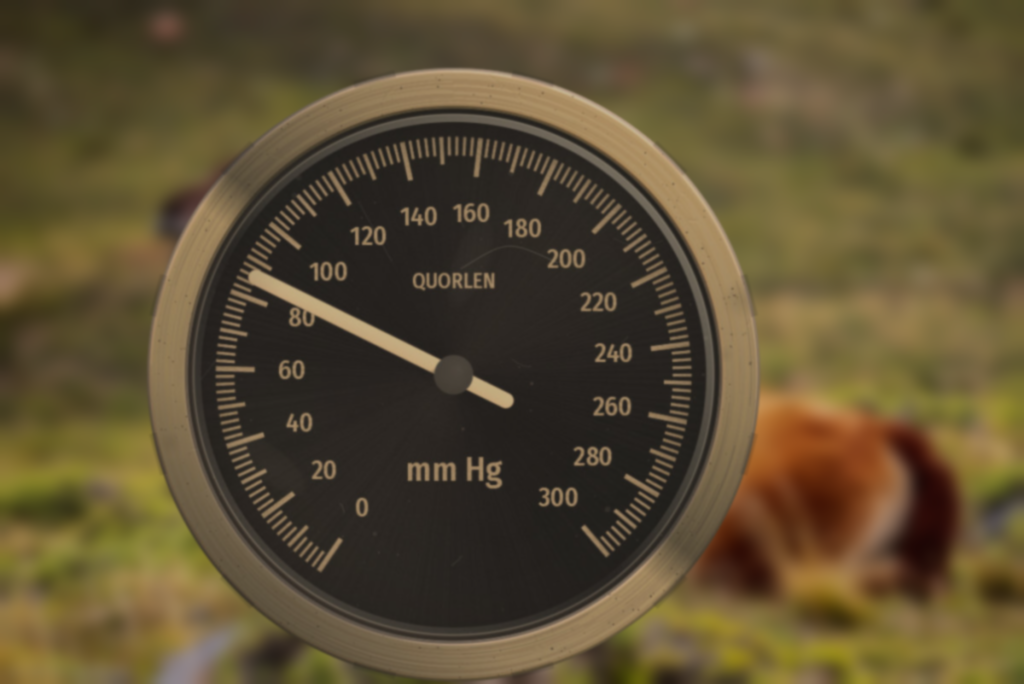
86 mmHg
